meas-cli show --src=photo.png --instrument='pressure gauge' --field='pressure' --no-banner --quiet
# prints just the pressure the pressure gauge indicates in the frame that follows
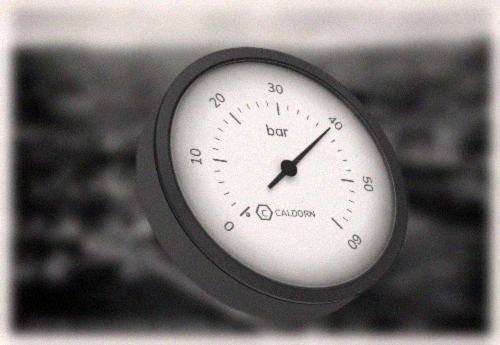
40 bar
